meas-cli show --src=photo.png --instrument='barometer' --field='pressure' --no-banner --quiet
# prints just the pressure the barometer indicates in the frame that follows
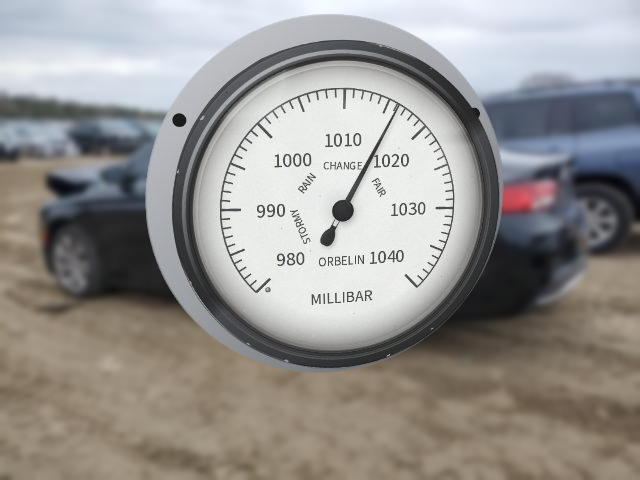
1016 mbar
